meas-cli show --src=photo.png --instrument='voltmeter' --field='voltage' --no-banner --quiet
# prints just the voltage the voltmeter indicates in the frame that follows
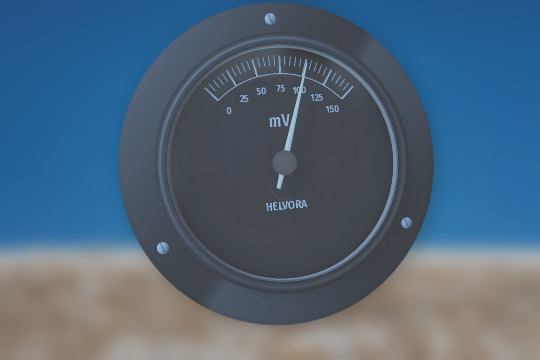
100 mV
